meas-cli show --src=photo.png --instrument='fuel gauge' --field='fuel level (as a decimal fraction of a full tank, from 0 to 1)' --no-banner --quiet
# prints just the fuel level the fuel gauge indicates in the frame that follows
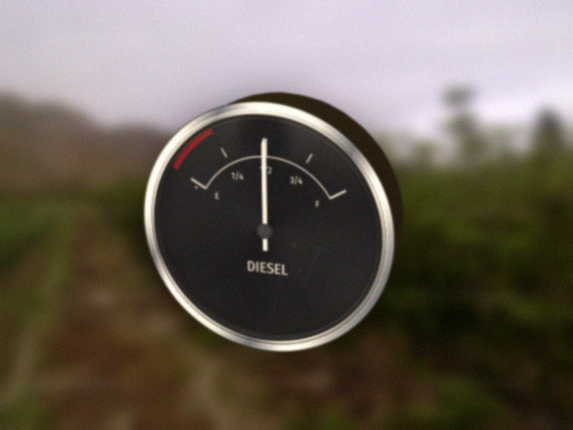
0.5
